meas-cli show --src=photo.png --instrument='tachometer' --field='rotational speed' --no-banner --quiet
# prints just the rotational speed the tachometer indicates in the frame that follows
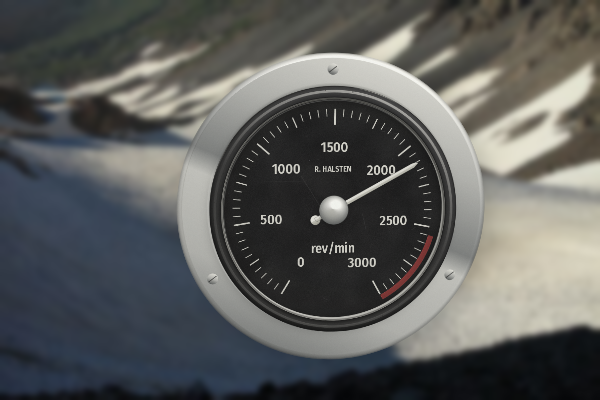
2100 rpm
